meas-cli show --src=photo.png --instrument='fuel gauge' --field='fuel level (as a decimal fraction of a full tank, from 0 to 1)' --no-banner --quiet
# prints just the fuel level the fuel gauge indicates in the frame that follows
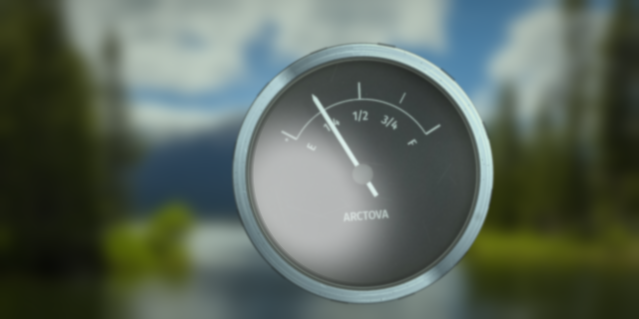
0.25
